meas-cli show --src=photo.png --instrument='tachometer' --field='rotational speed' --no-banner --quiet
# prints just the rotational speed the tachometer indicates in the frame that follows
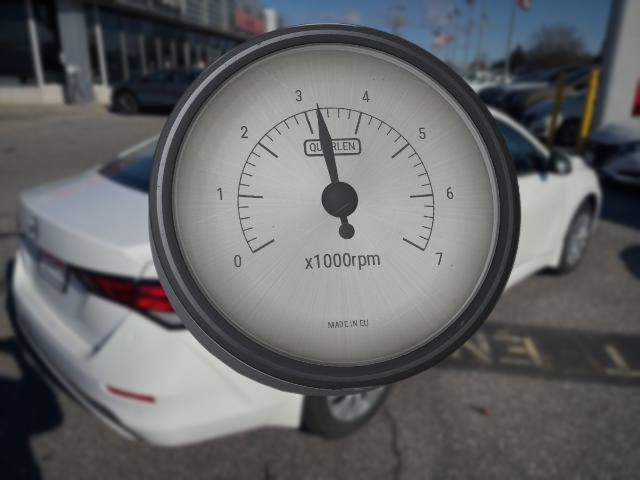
3200 rpm
